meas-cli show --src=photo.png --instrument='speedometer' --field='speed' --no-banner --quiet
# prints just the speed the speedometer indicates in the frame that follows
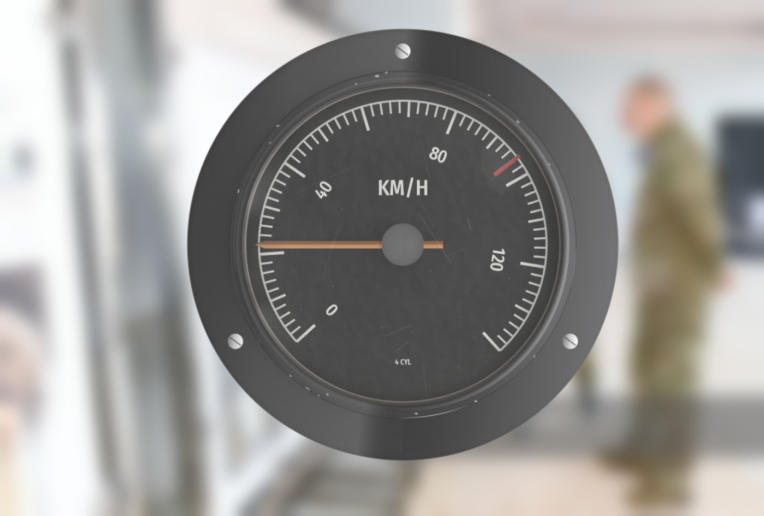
22 km/h
